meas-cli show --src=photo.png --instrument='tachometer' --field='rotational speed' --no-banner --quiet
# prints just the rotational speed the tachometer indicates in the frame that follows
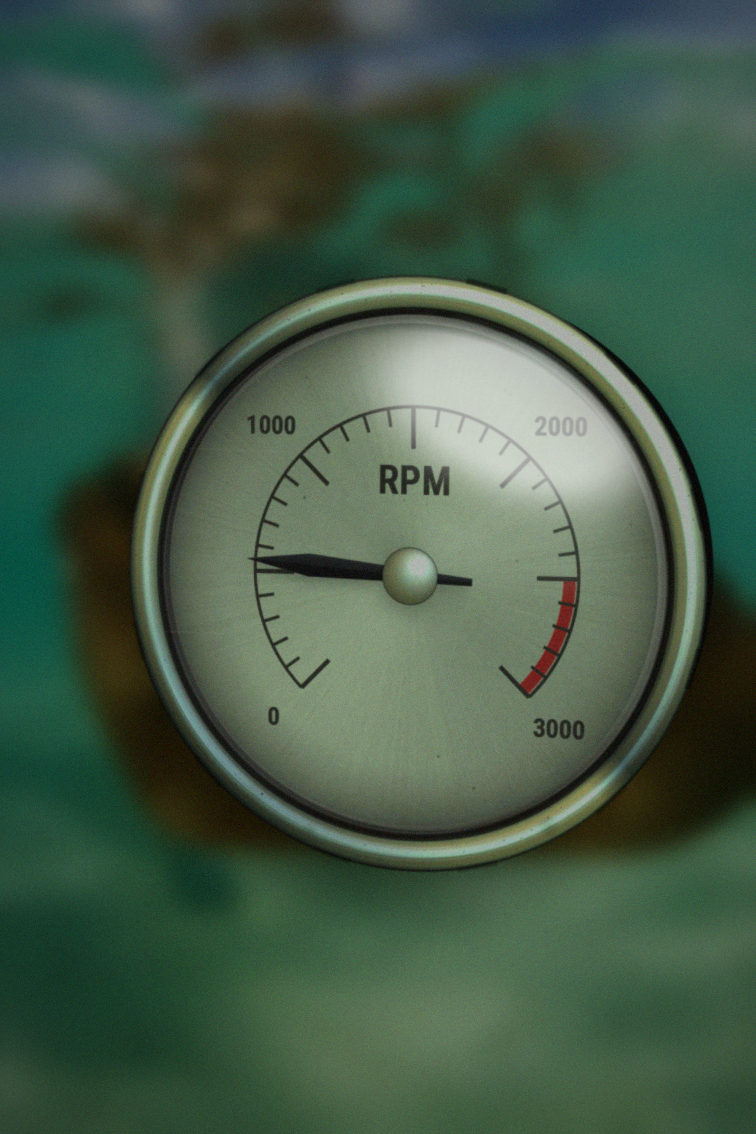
550 rpm
